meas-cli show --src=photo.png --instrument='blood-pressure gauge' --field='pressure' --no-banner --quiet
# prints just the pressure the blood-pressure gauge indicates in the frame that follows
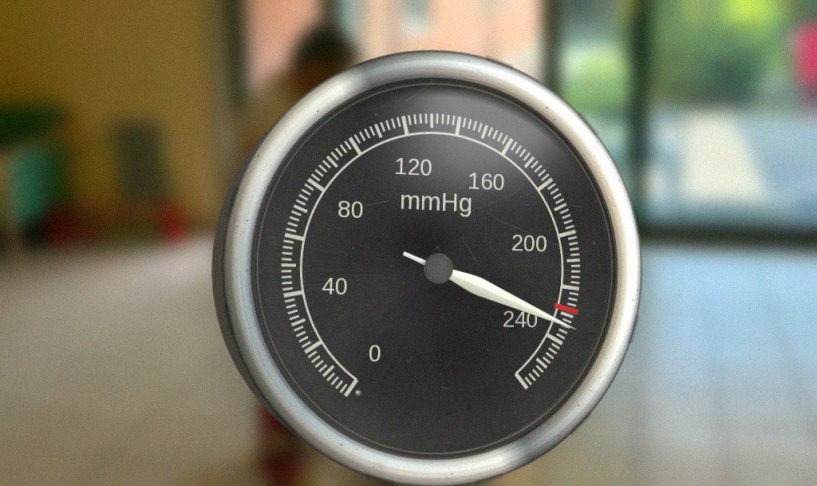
234 mmHg
